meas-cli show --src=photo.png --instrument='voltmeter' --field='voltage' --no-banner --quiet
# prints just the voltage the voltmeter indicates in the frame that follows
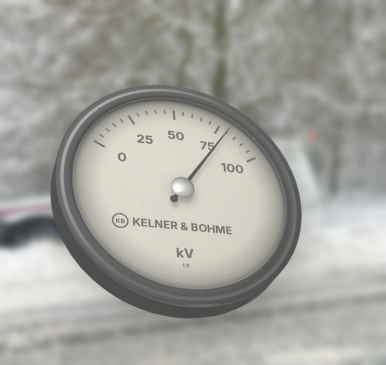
80 kV
